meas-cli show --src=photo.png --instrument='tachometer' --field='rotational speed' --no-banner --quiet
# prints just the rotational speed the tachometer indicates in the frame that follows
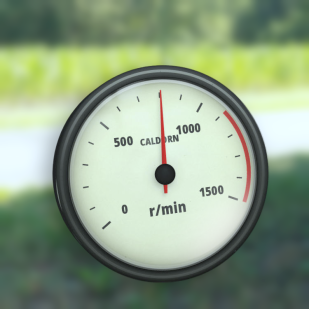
800 rpm
